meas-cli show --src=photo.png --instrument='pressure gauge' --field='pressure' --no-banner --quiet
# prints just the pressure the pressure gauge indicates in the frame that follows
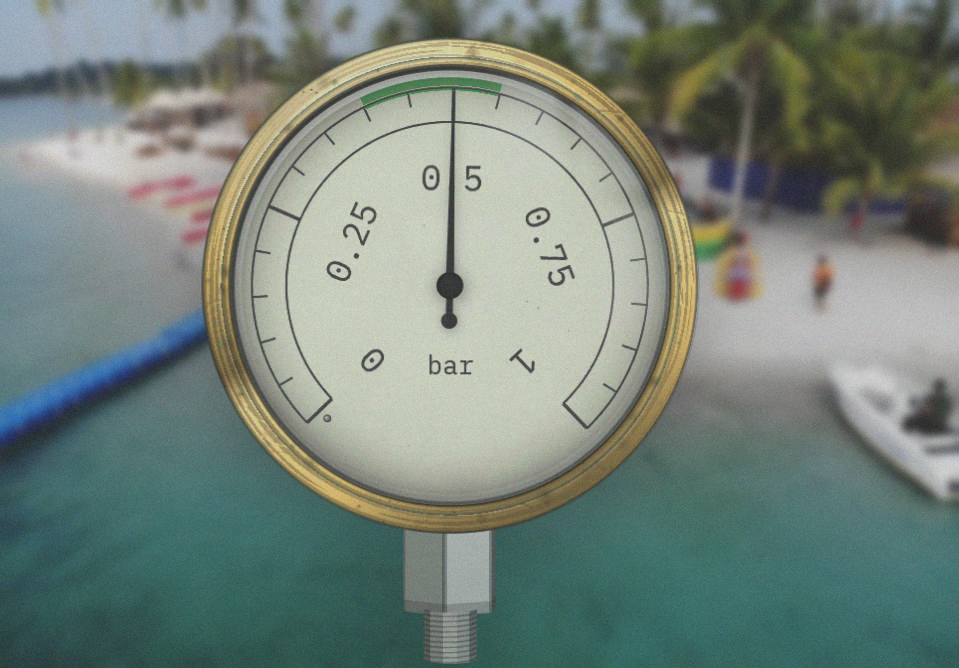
0.5 bar
